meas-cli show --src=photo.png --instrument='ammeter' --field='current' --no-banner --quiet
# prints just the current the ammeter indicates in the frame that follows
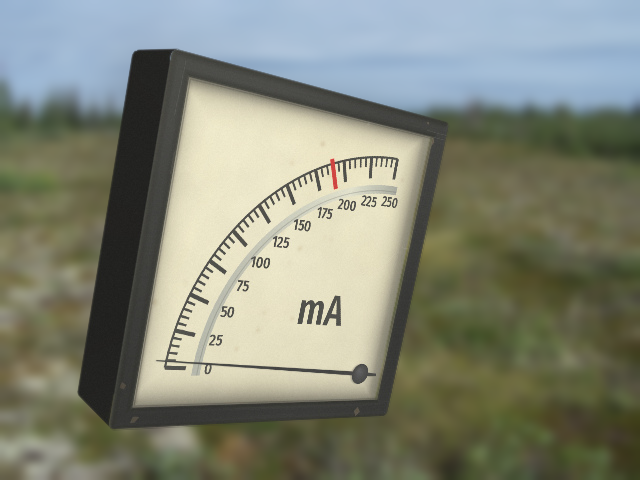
5 mA
